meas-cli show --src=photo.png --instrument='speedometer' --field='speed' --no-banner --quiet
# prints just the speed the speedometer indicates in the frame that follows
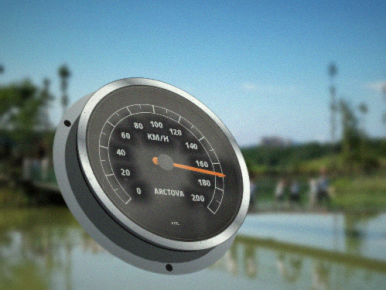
170 km/h
